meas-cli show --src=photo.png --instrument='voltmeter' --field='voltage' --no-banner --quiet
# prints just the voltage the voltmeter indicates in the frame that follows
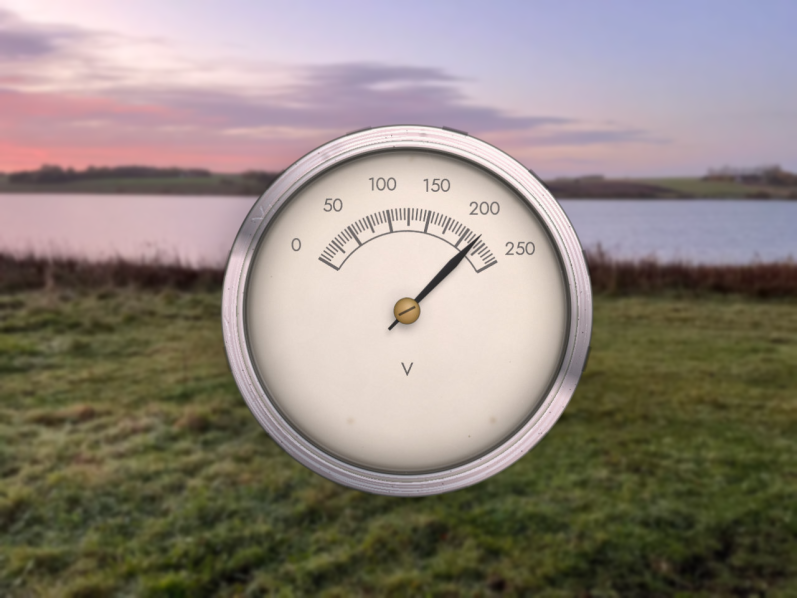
215 V
